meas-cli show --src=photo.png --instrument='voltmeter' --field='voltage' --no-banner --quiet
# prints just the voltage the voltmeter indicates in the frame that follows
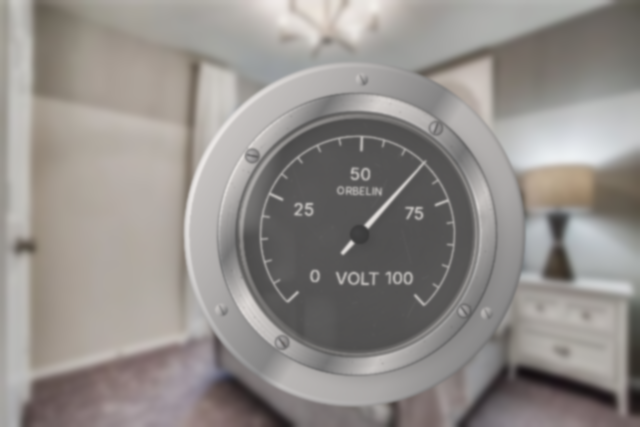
65 V
